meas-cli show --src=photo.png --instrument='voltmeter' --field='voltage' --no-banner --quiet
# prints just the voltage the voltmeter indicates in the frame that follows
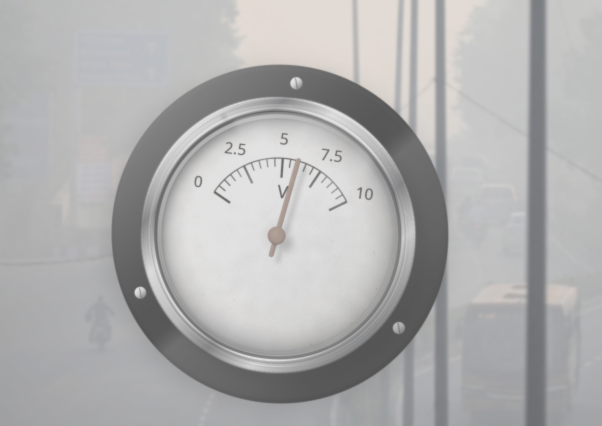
6 V
